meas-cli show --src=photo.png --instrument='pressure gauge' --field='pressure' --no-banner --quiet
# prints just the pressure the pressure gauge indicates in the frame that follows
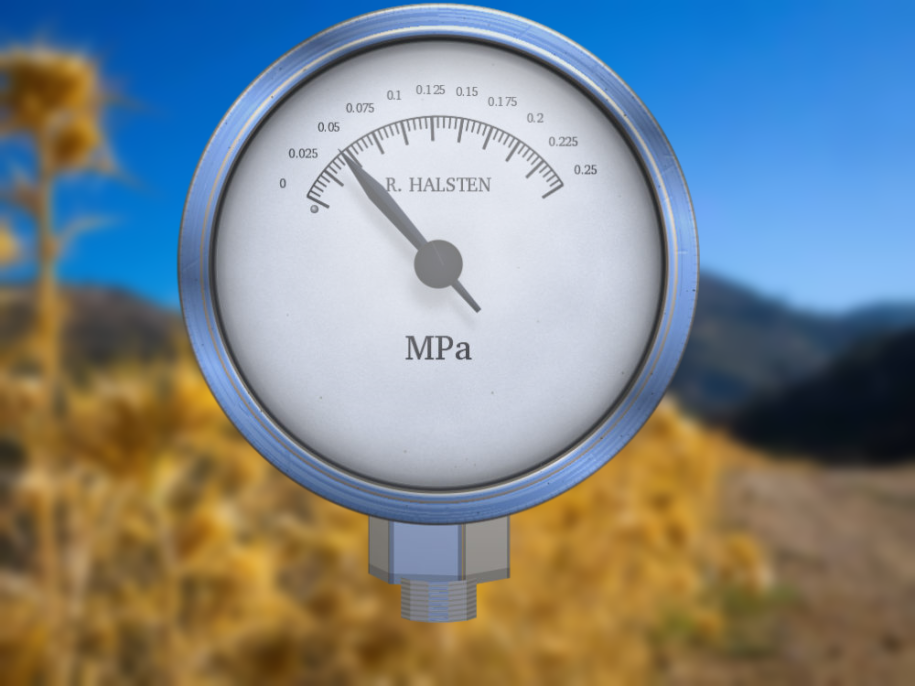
0.045 MPa
